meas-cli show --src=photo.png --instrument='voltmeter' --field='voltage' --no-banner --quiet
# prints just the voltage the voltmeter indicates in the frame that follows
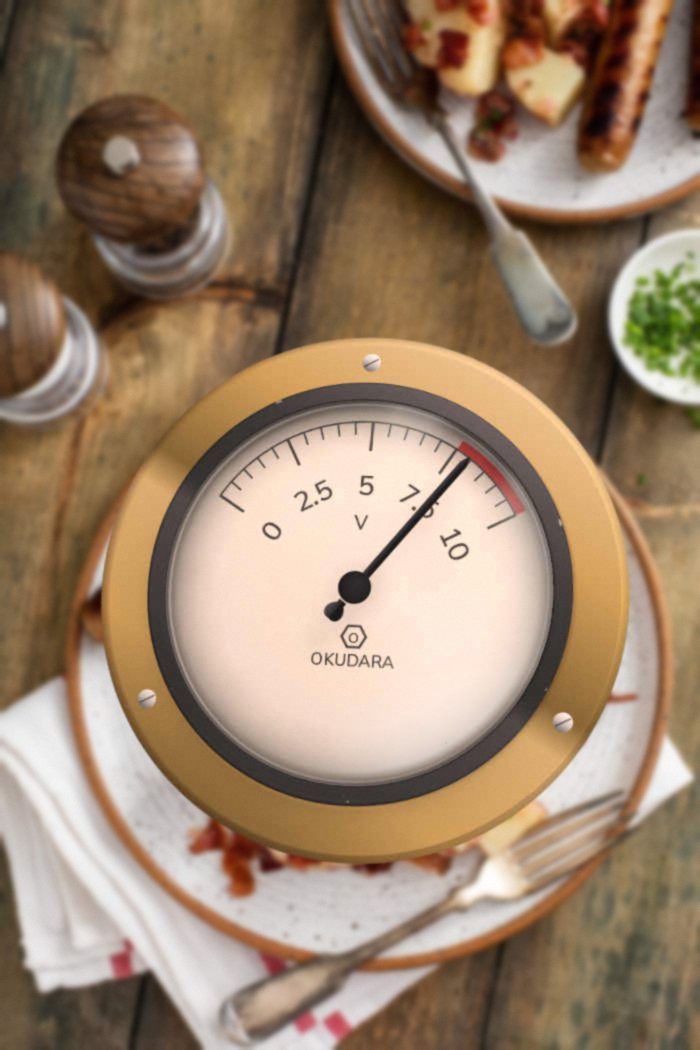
8 V
